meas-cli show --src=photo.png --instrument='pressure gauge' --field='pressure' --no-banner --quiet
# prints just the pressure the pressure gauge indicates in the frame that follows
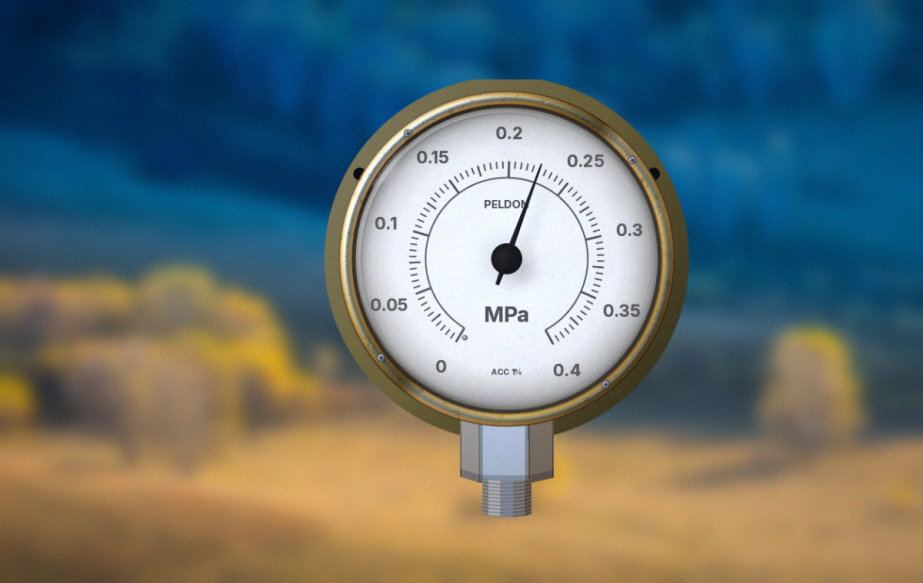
0.225 MPa
